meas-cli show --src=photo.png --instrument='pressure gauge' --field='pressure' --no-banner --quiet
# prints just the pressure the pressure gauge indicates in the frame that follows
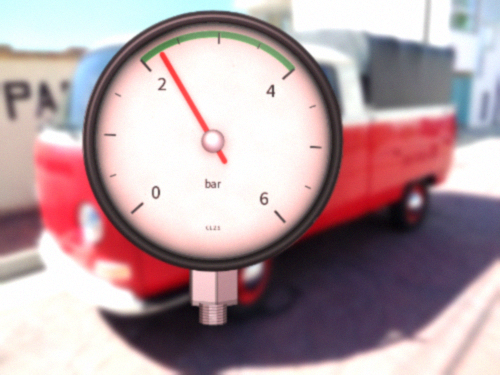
2.25 bar
